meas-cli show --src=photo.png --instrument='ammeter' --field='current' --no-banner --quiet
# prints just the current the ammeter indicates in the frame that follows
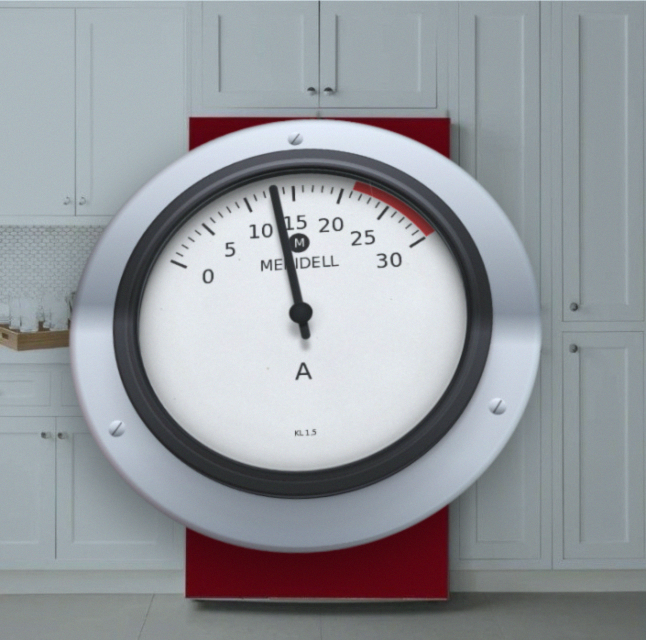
13 A
